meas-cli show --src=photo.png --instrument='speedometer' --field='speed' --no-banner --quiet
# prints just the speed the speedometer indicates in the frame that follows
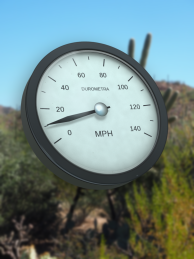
10 mph
